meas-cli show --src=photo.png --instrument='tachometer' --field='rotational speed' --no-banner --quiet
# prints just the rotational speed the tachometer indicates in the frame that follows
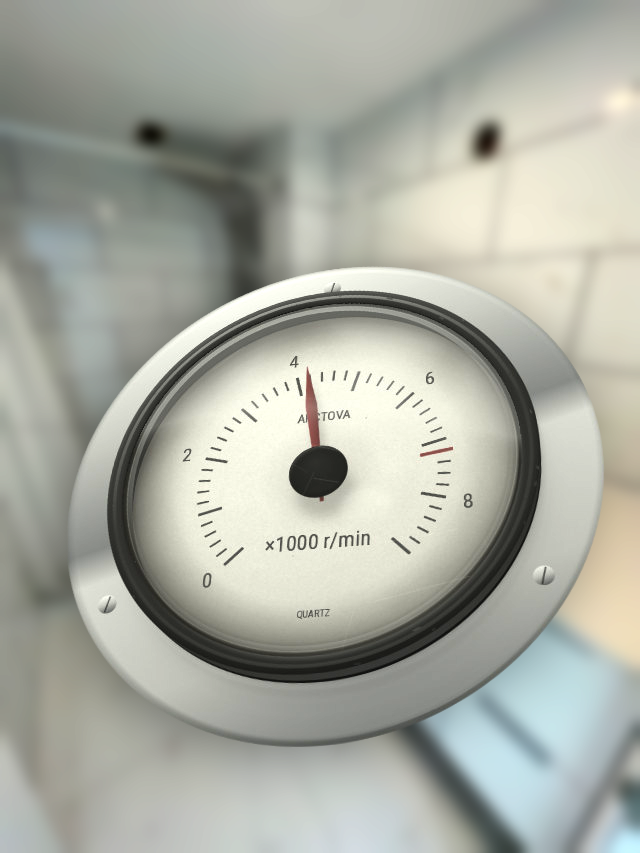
4200 rpm
